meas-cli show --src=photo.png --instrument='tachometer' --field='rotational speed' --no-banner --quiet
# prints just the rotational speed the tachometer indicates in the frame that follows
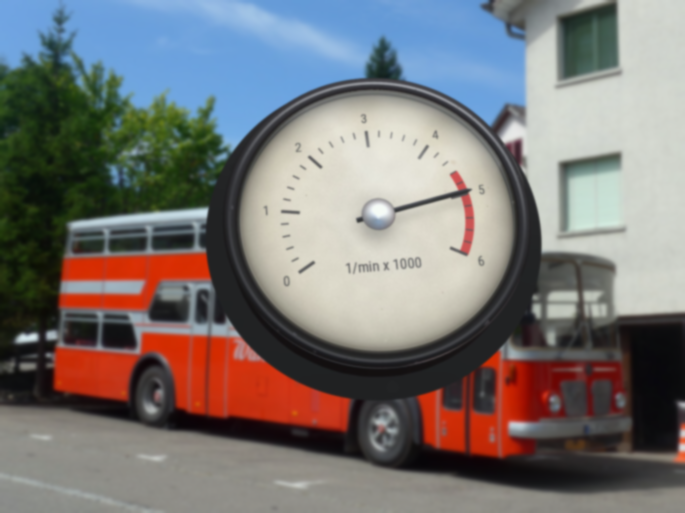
5000 rpm
